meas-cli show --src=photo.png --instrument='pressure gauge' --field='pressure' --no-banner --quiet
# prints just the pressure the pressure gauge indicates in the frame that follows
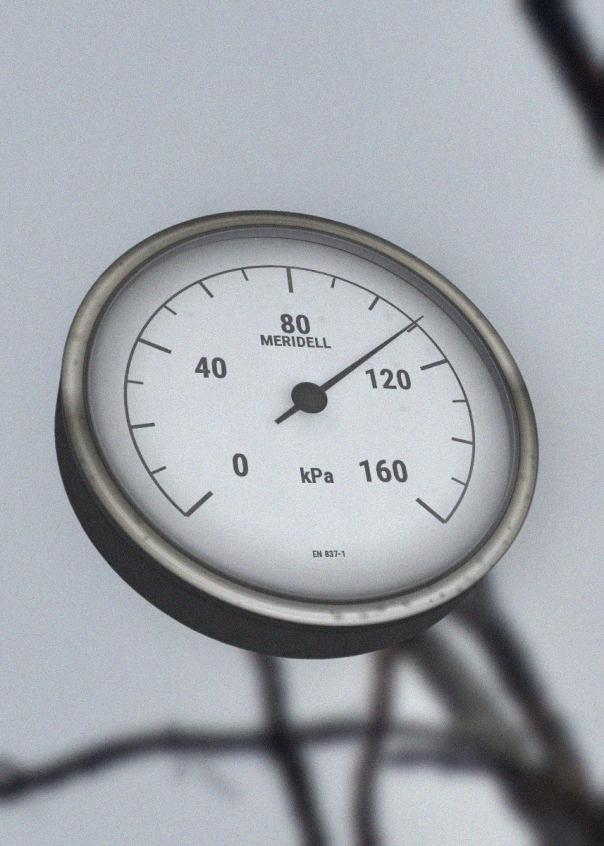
110 kPa
